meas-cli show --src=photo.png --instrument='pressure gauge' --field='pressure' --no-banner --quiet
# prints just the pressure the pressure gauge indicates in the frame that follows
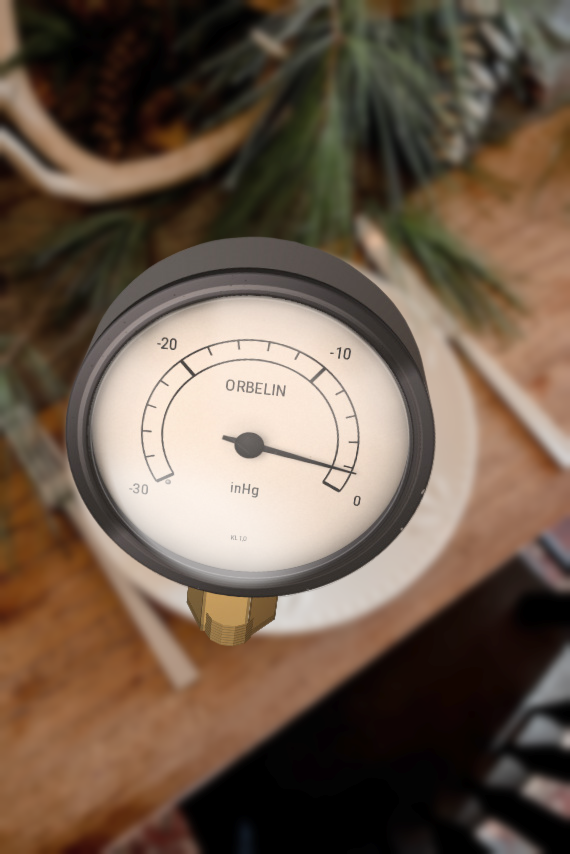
-2 inHg
